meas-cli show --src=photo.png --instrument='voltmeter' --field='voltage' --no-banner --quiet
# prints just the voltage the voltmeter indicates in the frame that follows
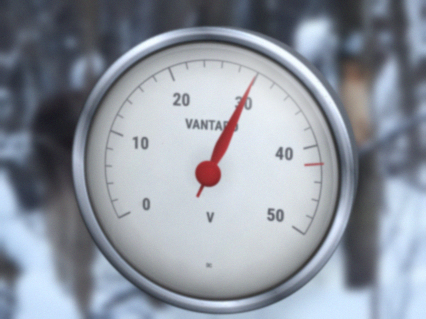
30 V
